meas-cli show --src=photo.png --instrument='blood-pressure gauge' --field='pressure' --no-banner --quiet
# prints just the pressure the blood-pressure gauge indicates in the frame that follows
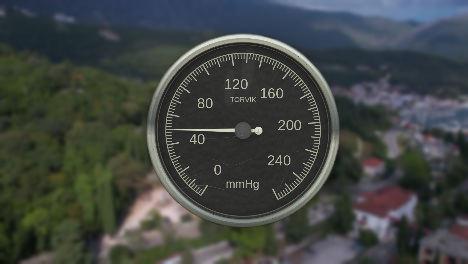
50 mmHg
